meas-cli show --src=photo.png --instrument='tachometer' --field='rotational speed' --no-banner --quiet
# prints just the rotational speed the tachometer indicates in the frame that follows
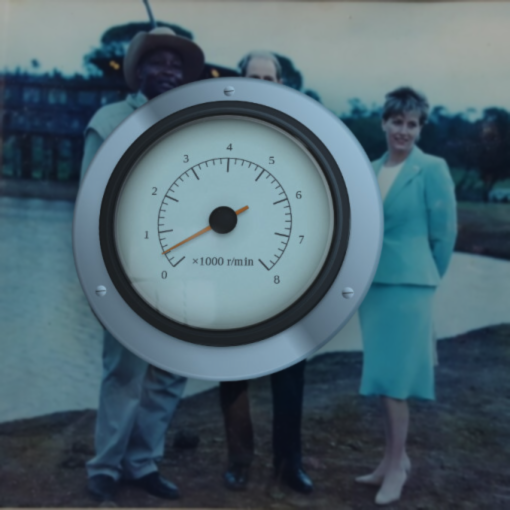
400 rpm
